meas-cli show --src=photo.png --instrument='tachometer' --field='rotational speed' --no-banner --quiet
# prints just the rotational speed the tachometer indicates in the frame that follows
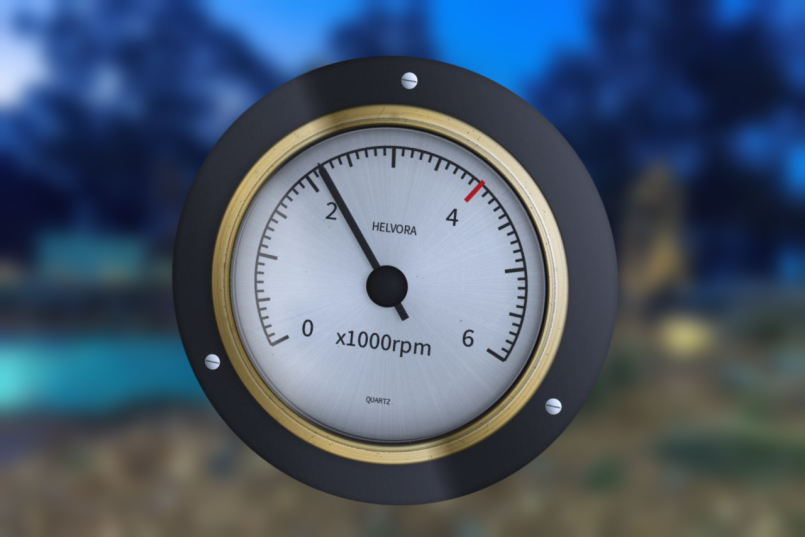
2200 rpm
